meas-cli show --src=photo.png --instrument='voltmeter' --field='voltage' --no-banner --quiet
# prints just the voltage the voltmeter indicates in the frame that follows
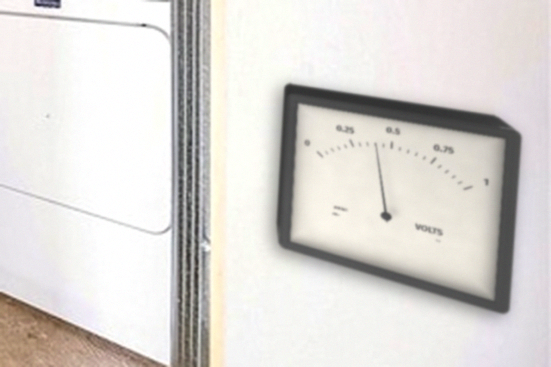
0.4 V
